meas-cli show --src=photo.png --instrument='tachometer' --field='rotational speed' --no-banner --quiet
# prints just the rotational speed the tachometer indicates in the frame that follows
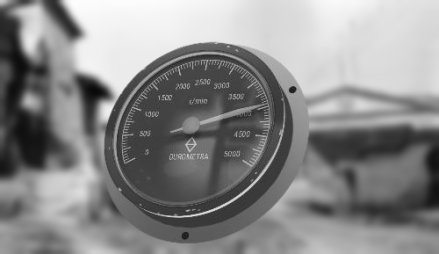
4000 rpm
